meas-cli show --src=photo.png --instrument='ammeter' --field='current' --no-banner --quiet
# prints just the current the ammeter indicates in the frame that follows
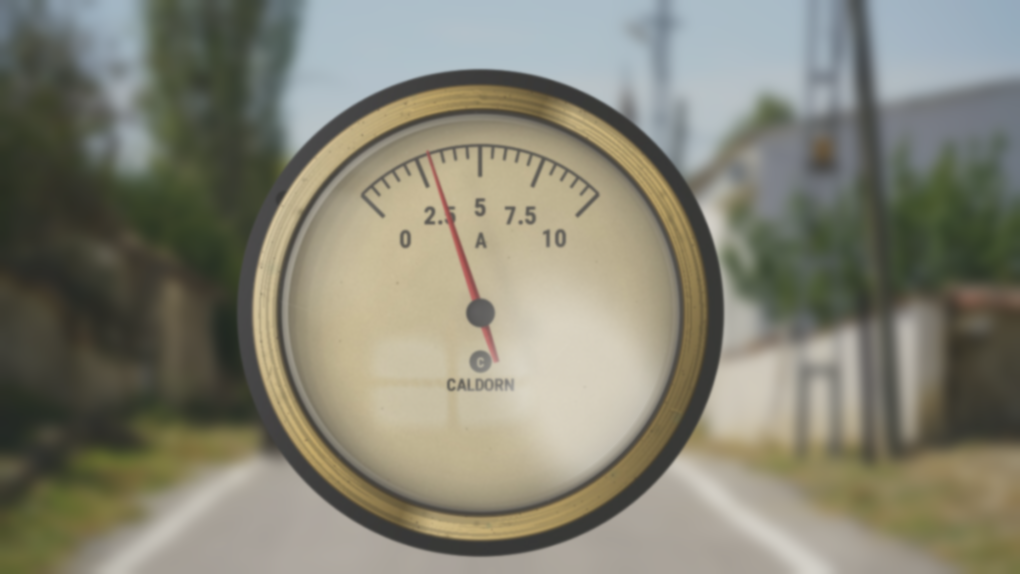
3 A
